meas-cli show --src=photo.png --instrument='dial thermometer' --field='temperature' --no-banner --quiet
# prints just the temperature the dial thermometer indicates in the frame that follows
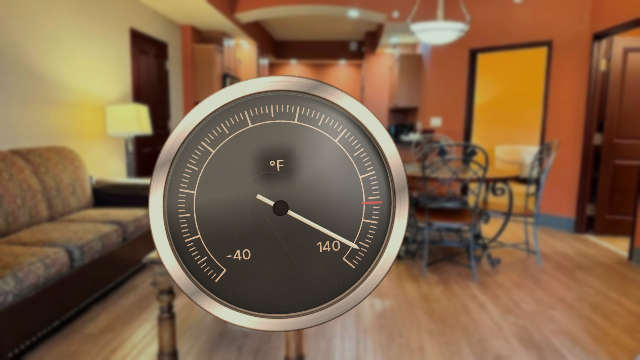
132 °F
